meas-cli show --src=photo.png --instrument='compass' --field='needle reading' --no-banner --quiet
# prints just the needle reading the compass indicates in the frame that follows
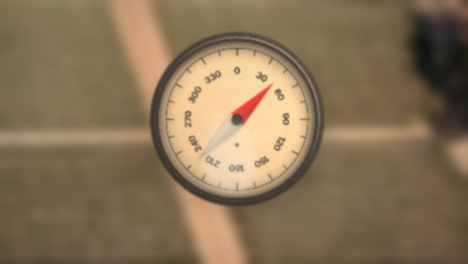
45 °
